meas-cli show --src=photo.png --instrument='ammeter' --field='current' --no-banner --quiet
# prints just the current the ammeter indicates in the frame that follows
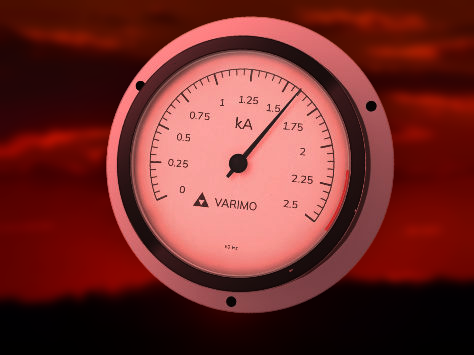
1.6 kA
